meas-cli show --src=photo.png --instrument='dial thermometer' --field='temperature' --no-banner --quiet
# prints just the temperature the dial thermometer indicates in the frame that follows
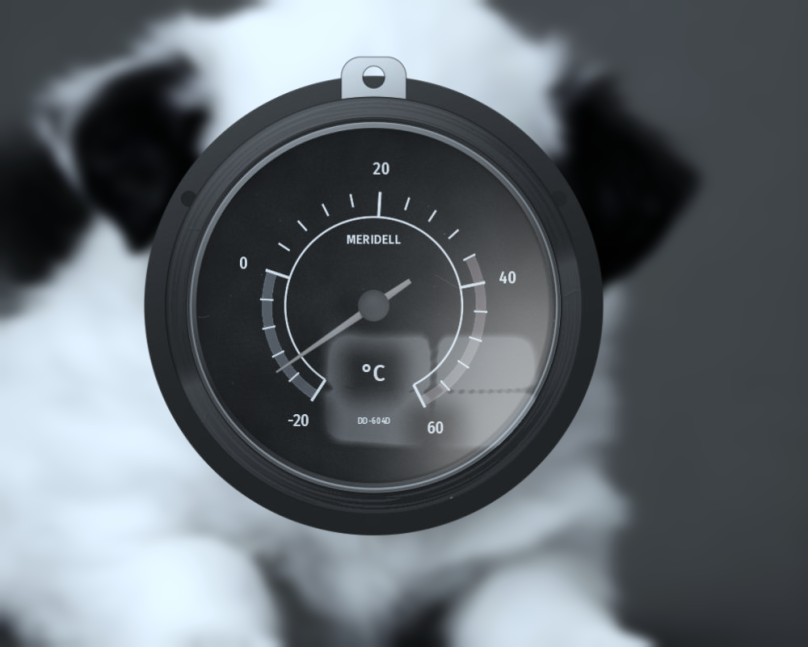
-14 °C
